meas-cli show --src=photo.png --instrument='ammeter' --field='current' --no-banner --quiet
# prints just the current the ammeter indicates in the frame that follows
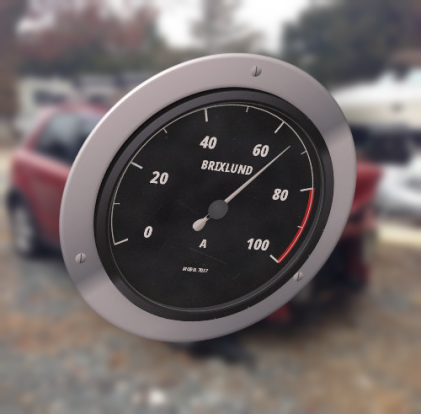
65 A
